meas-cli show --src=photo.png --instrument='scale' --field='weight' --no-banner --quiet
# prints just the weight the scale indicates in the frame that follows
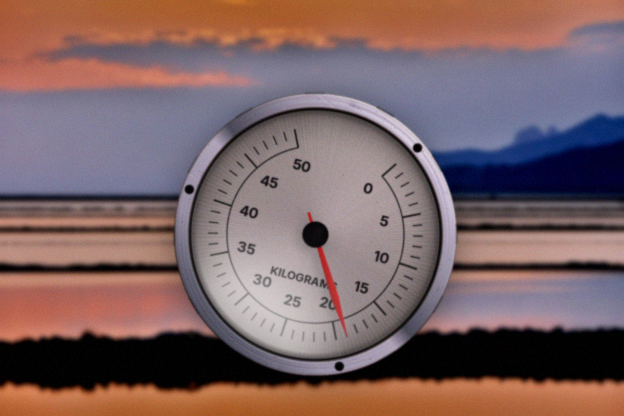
19 kg
